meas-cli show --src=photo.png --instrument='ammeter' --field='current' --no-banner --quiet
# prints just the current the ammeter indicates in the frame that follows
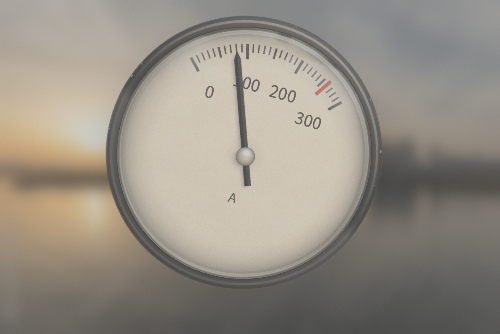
80 A
